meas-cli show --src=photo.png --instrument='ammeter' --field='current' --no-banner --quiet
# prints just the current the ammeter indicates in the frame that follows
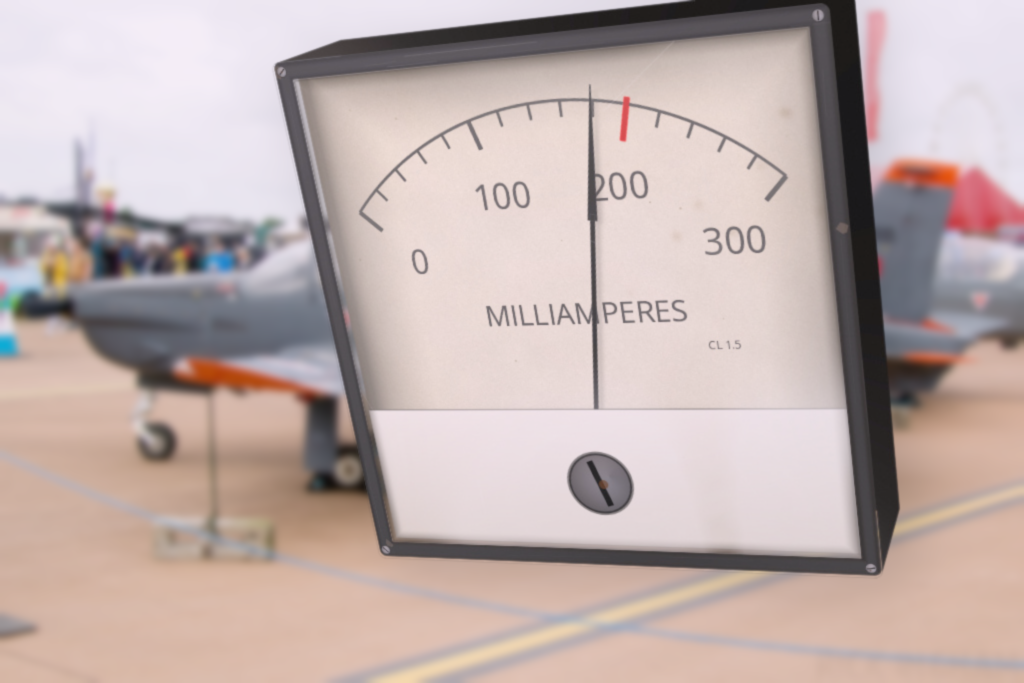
180 mA
